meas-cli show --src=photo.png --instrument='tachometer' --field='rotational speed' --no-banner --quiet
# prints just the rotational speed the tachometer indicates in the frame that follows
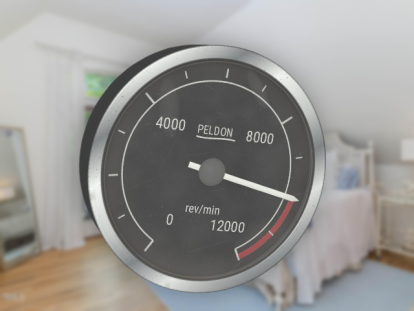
10000 rpm
